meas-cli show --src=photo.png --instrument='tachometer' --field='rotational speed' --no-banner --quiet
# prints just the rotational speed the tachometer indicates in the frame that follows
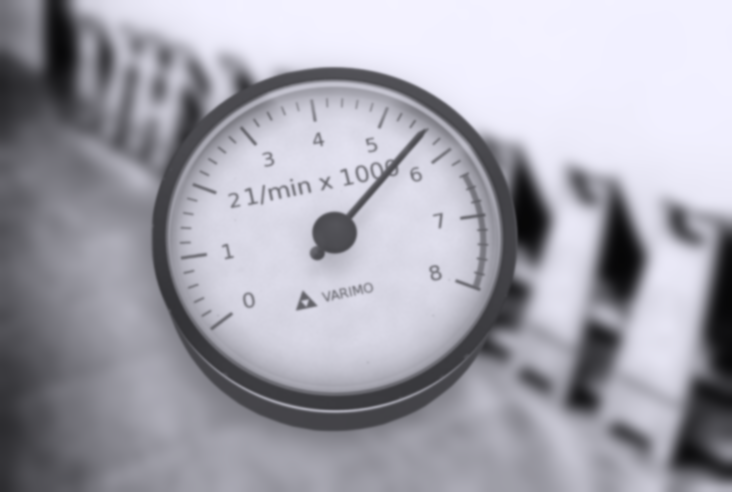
5600 rpm
